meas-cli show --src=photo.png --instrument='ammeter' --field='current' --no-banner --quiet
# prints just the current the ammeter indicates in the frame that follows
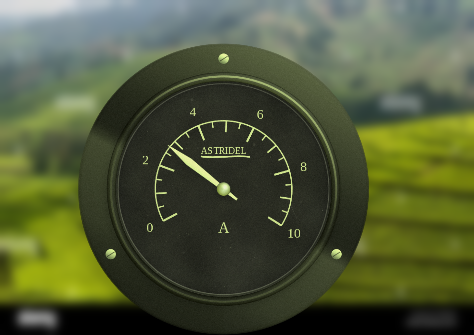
2.75 A
